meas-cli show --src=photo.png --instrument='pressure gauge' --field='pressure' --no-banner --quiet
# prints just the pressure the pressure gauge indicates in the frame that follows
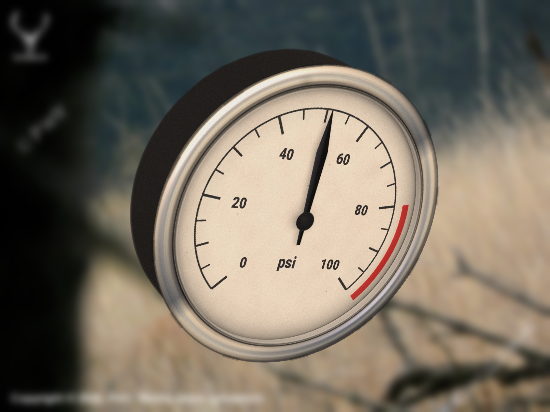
50 psi
